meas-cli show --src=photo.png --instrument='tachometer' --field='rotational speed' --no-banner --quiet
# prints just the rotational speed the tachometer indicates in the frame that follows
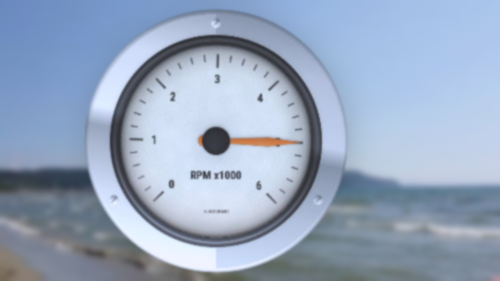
5000 rpm
